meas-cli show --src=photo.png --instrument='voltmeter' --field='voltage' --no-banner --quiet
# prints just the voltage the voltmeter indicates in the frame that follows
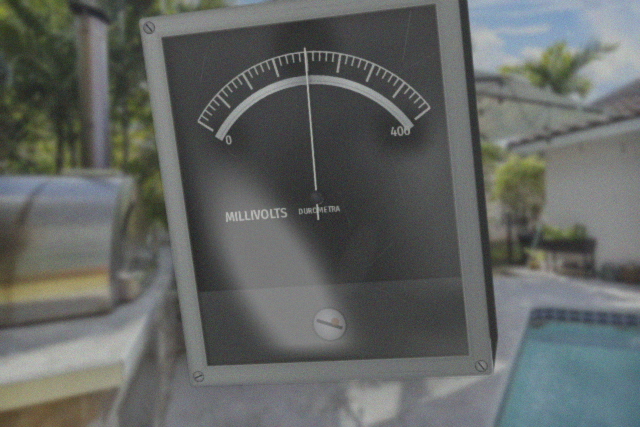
200 mV
